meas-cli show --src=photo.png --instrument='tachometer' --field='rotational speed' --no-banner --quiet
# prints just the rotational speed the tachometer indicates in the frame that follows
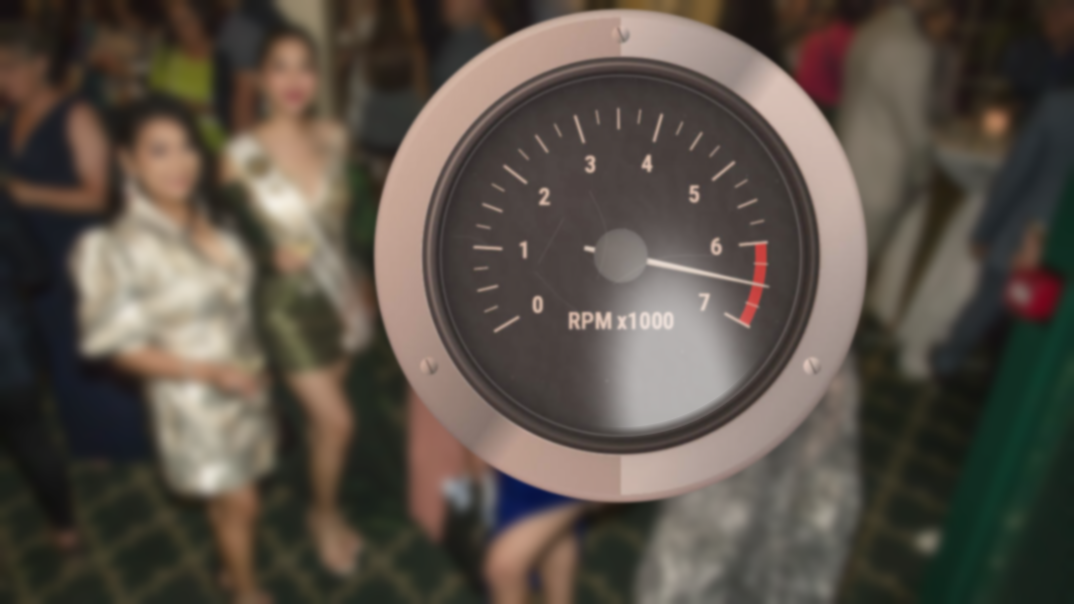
6500 rpm
